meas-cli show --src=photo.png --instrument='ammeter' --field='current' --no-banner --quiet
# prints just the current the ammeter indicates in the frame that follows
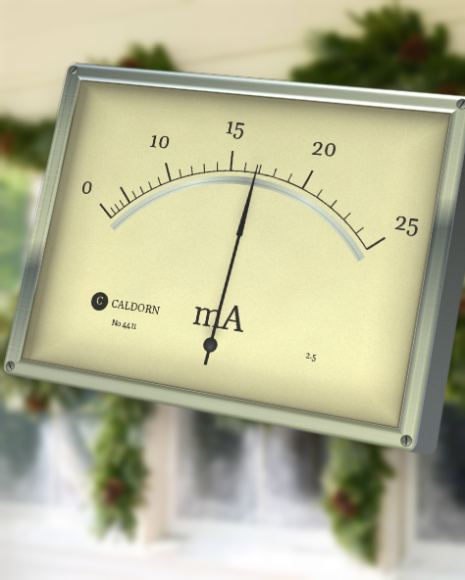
17 mA
